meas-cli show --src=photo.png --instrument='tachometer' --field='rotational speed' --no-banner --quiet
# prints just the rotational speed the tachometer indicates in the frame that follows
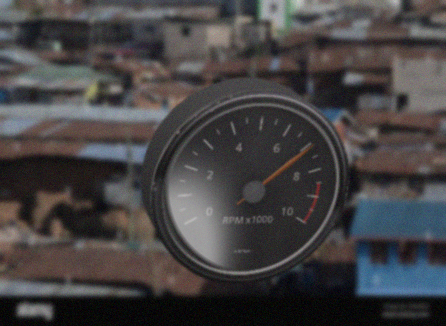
7000 rpm
